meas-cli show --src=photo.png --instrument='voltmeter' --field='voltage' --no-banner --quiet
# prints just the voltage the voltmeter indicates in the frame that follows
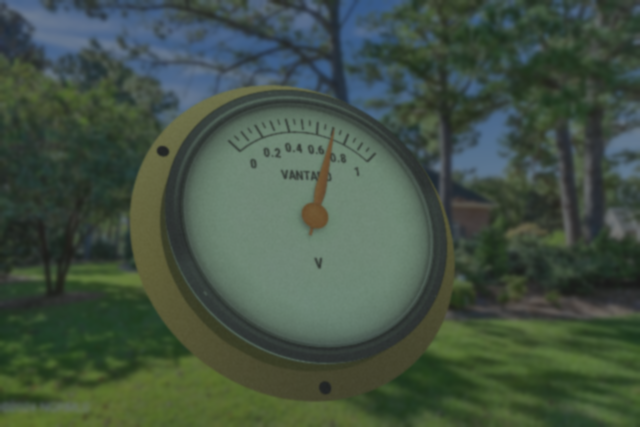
0.7 V
